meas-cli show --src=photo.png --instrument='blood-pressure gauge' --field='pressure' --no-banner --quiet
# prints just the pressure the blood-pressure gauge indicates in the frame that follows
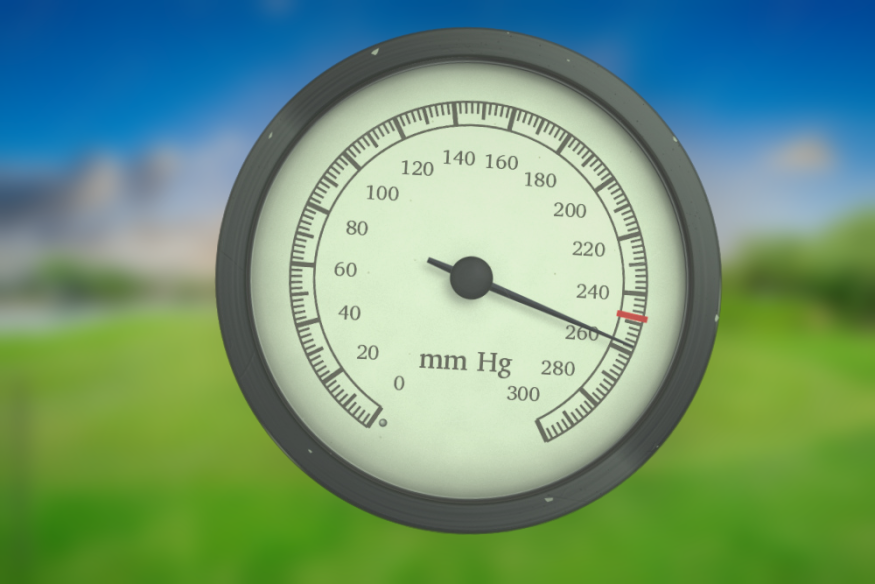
258 mmHg
